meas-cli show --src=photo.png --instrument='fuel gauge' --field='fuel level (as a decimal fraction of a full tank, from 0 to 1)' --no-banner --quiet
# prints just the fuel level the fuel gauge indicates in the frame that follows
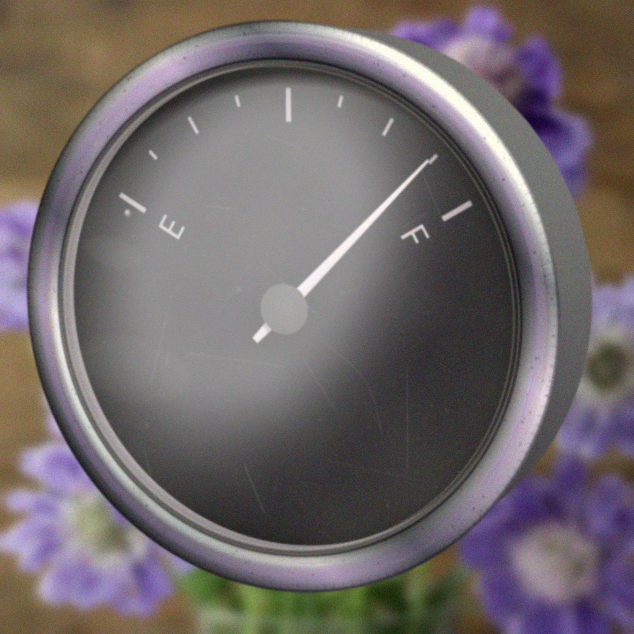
0.875
